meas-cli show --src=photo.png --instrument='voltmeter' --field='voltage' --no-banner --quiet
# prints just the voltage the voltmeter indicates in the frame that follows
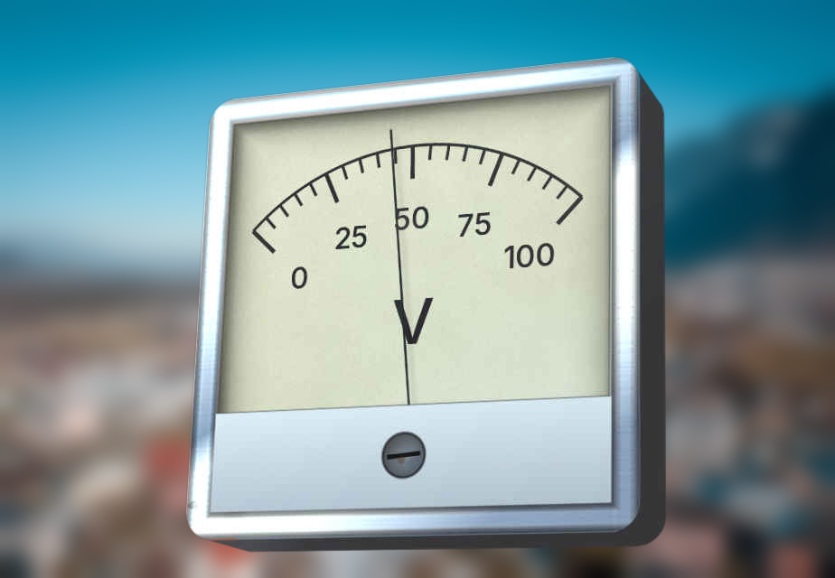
45 V
